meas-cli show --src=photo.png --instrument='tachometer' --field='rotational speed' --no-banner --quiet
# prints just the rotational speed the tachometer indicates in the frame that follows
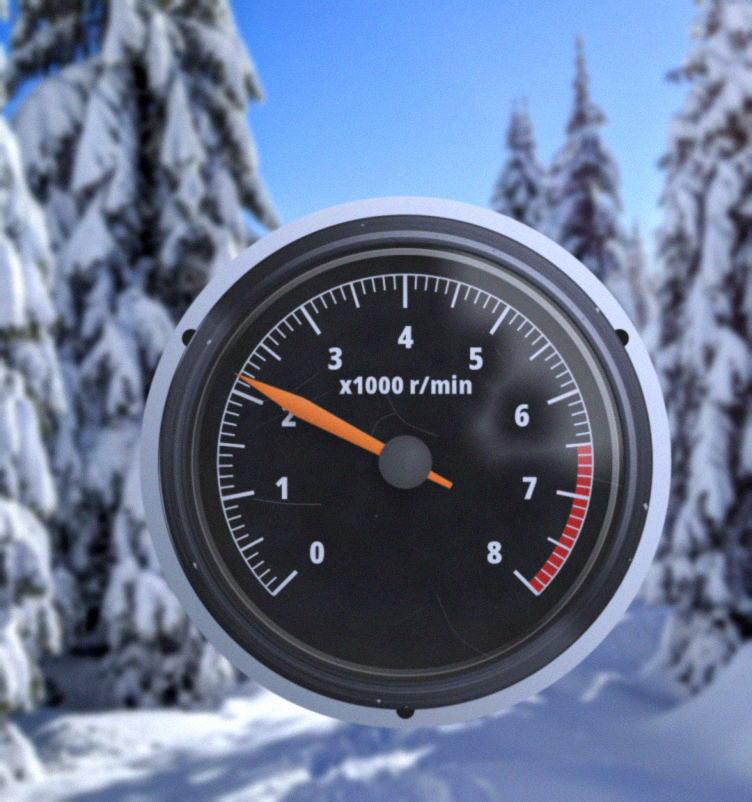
2150 rpm
